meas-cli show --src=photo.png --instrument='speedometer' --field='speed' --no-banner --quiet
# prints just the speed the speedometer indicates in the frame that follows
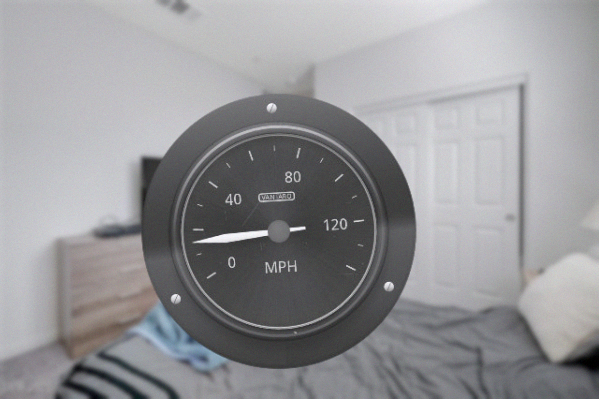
15 mph
